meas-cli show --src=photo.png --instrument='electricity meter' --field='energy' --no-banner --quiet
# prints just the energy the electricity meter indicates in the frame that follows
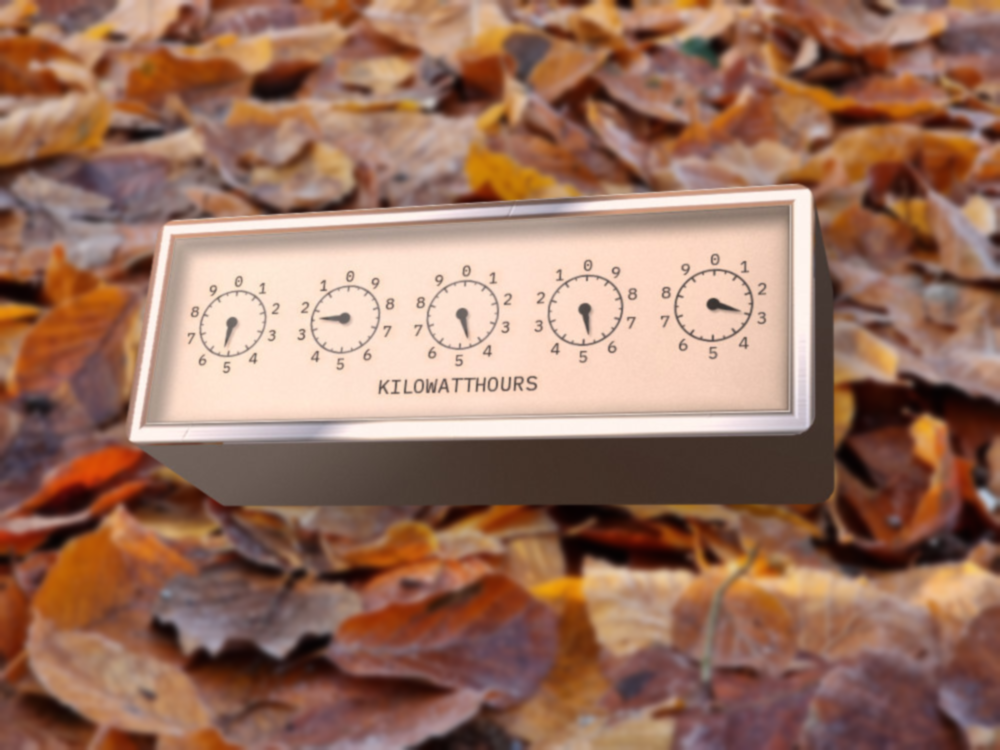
52453 kWh
